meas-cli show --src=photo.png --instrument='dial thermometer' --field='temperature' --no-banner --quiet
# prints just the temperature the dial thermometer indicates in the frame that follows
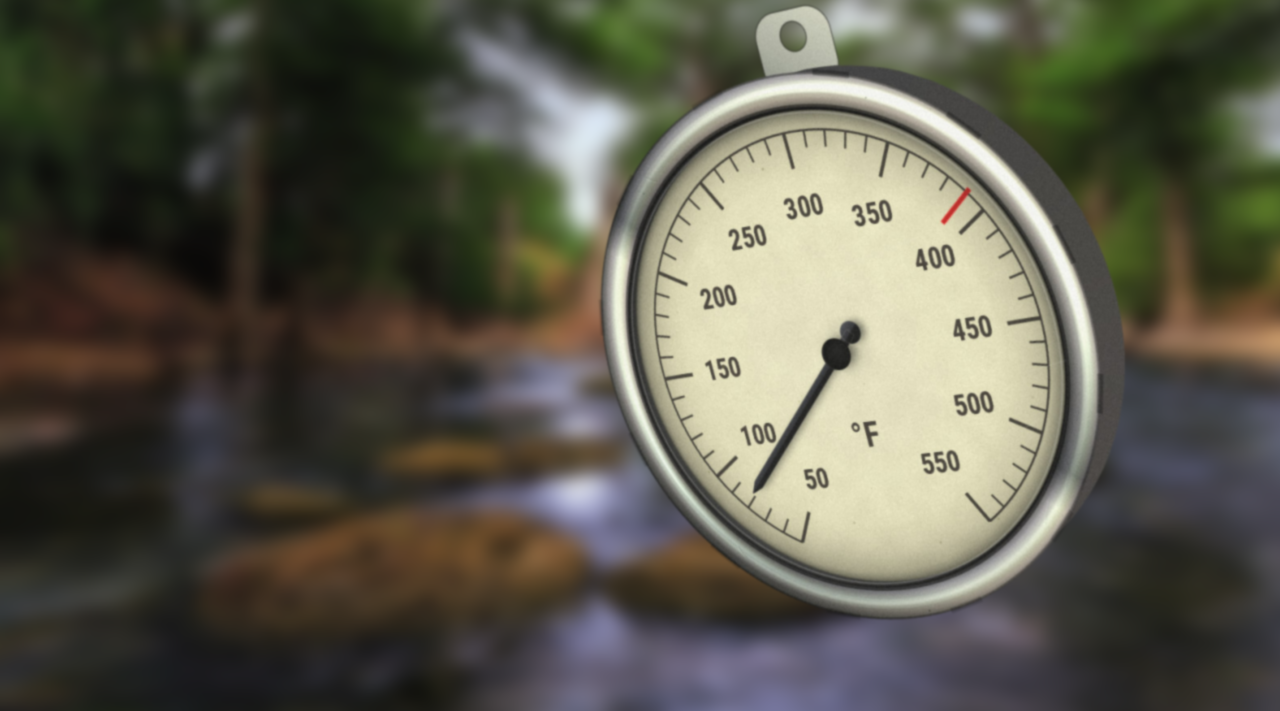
80 °F
